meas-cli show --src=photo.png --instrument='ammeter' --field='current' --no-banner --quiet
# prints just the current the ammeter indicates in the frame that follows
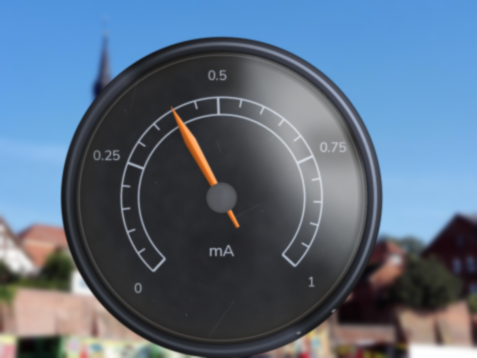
0.4 mA
